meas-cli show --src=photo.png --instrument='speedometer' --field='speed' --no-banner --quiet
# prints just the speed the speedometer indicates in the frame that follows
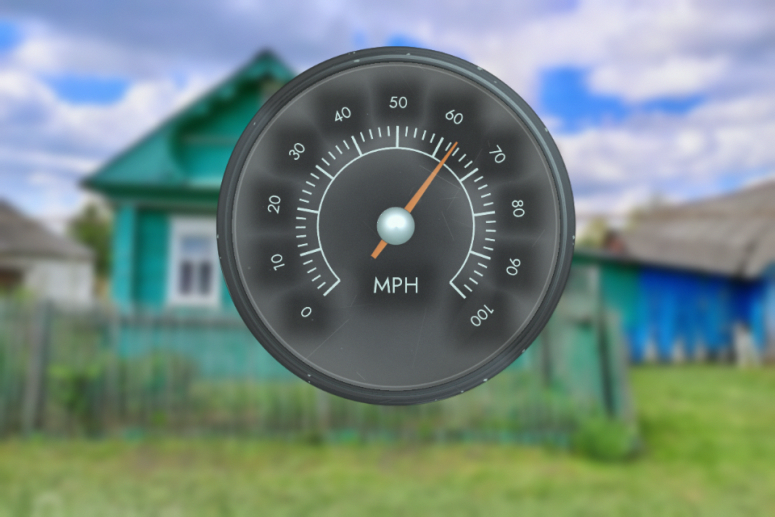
63 mph
